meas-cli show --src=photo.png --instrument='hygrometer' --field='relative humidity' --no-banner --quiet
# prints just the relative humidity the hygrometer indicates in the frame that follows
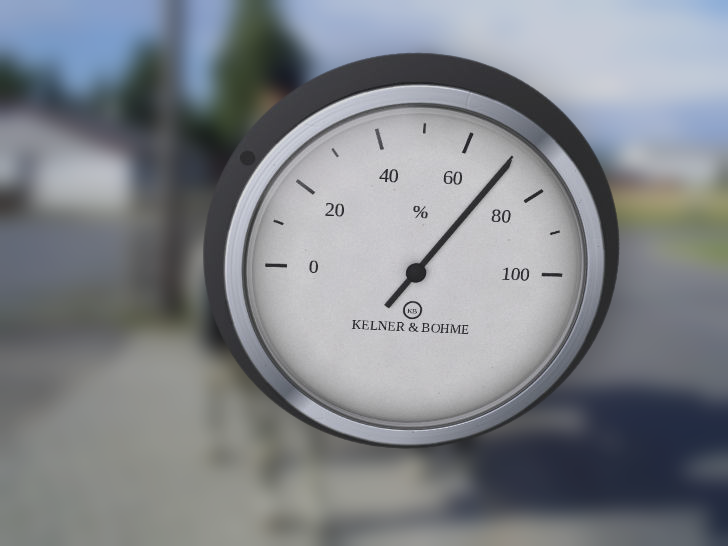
70 %
